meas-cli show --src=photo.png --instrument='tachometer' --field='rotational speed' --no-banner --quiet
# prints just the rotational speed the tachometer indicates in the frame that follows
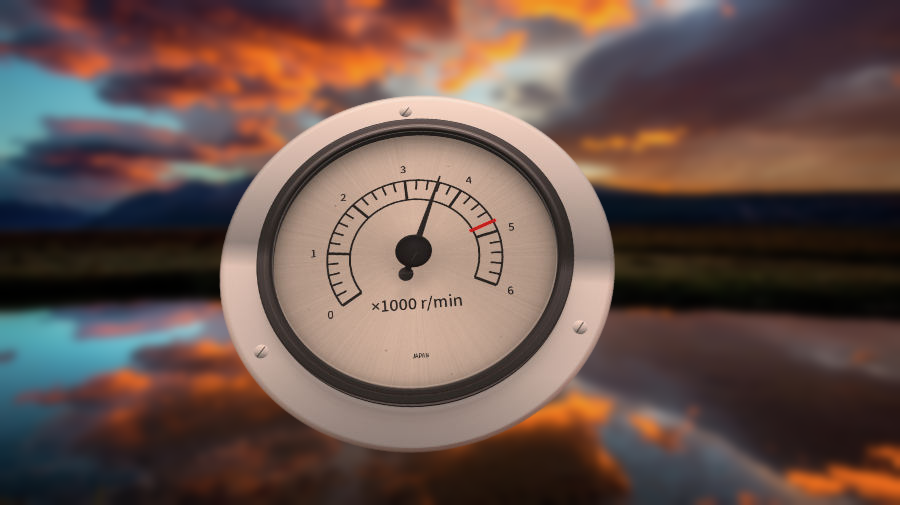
3600 rpm
